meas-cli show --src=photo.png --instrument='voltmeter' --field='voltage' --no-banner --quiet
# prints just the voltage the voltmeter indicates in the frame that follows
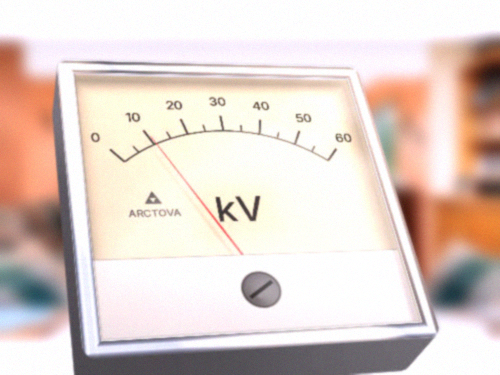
10 kV
